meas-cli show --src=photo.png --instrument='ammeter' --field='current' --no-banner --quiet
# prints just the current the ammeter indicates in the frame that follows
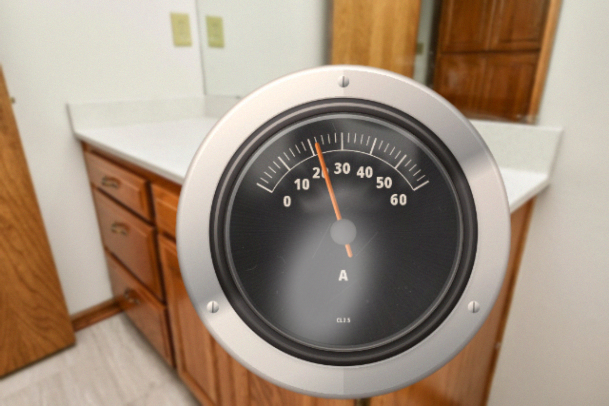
22 A
